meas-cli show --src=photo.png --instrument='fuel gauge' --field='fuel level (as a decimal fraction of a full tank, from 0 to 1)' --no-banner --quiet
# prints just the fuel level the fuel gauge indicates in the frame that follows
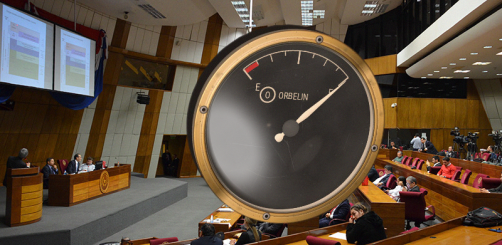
1
